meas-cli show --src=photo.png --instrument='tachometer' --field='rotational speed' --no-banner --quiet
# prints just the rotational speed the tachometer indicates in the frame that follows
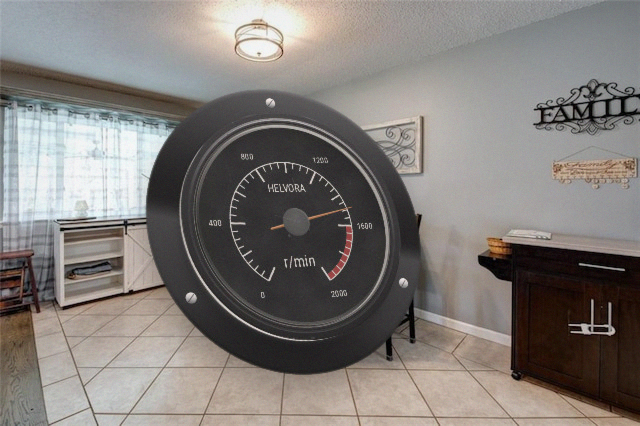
1500 rpm
